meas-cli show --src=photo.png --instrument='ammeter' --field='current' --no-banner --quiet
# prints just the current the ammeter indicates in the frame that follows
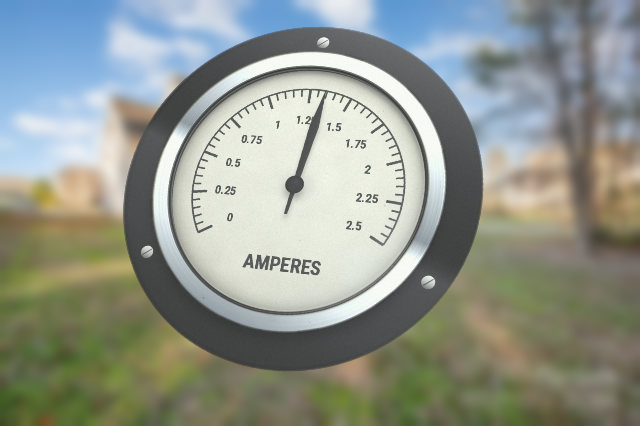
1.35 A
